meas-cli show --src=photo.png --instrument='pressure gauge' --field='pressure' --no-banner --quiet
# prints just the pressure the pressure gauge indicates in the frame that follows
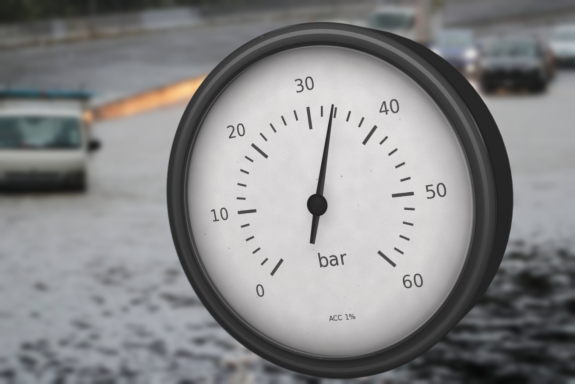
34 bar
